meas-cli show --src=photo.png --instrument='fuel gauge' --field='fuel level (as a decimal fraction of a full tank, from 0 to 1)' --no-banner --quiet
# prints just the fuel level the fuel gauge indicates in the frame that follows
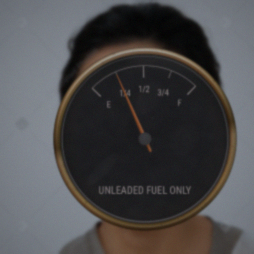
0.25
